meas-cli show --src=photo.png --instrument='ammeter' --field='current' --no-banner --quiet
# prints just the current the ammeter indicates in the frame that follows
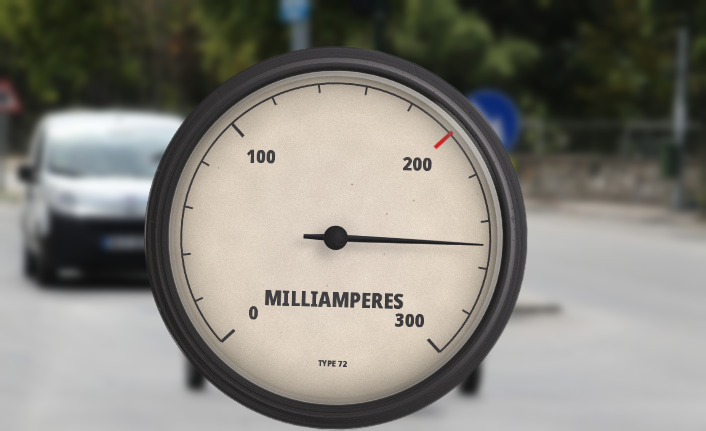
250 mA
